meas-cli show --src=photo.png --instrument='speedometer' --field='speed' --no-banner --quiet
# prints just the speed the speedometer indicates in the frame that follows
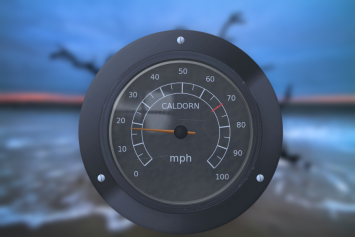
17.5 mph
